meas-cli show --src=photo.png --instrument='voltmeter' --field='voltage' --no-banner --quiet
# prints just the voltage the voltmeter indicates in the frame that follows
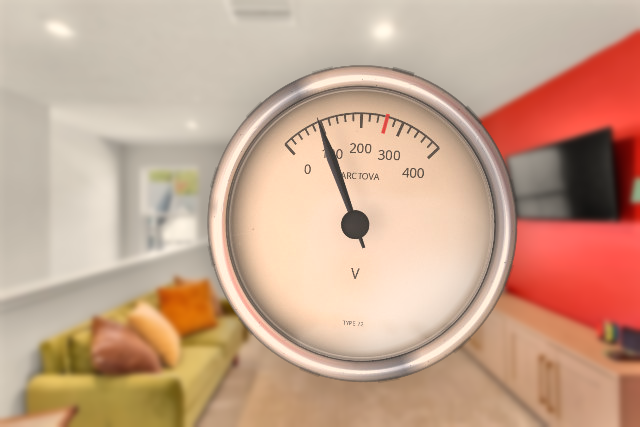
100 V
